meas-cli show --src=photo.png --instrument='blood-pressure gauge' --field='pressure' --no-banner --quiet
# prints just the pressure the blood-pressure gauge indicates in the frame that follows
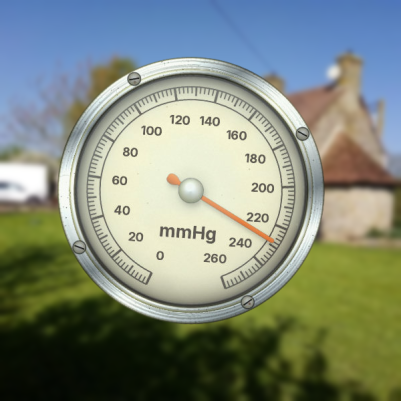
228 mmHg
